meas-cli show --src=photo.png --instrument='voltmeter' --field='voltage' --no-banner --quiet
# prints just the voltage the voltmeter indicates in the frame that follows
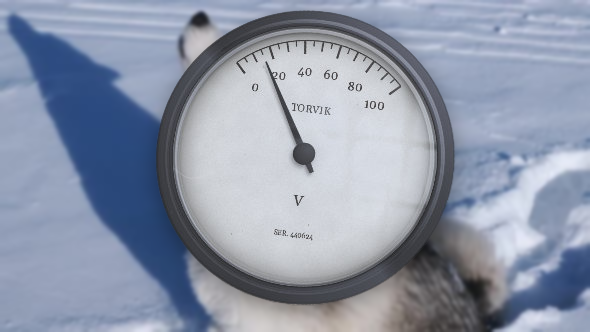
15 V
